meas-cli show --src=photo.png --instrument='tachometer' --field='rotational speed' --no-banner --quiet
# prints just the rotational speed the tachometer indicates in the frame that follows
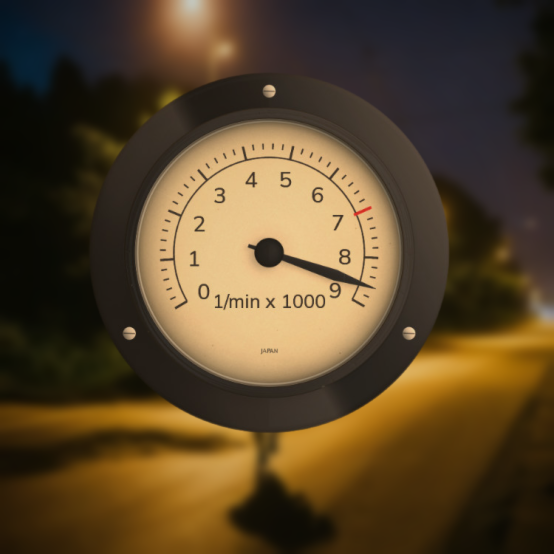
8600 rpm
